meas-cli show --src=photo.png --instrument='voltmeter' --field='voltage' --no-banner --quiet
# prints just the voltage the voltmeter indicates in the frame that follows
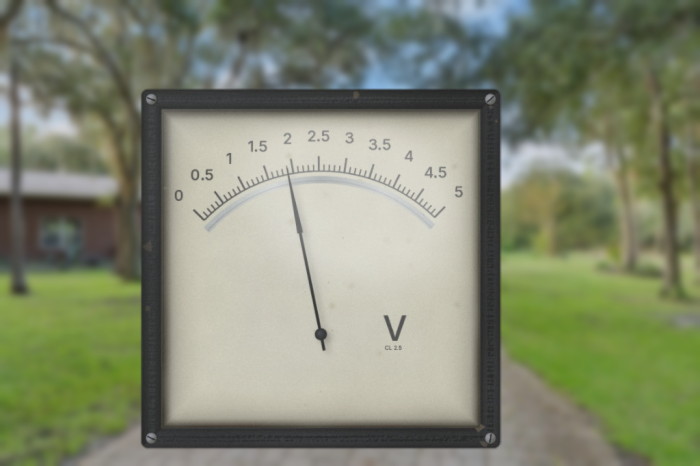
1.9 V
